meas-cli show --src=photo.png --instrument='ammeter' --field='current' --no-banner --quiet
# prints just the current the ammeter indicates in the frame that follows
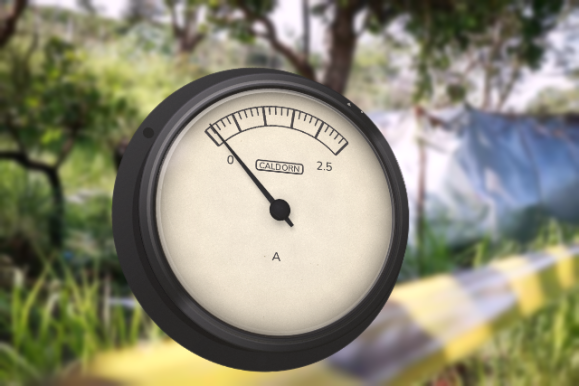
0.1 A
